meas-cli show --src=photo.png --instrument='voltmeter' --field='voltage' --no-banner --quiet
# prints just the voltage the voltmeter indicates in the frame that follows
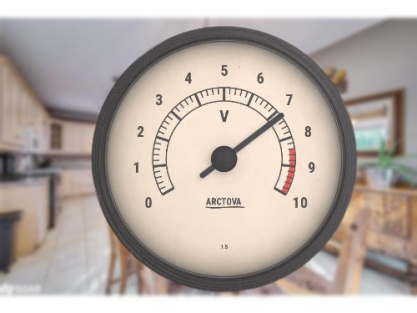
7.2 V
